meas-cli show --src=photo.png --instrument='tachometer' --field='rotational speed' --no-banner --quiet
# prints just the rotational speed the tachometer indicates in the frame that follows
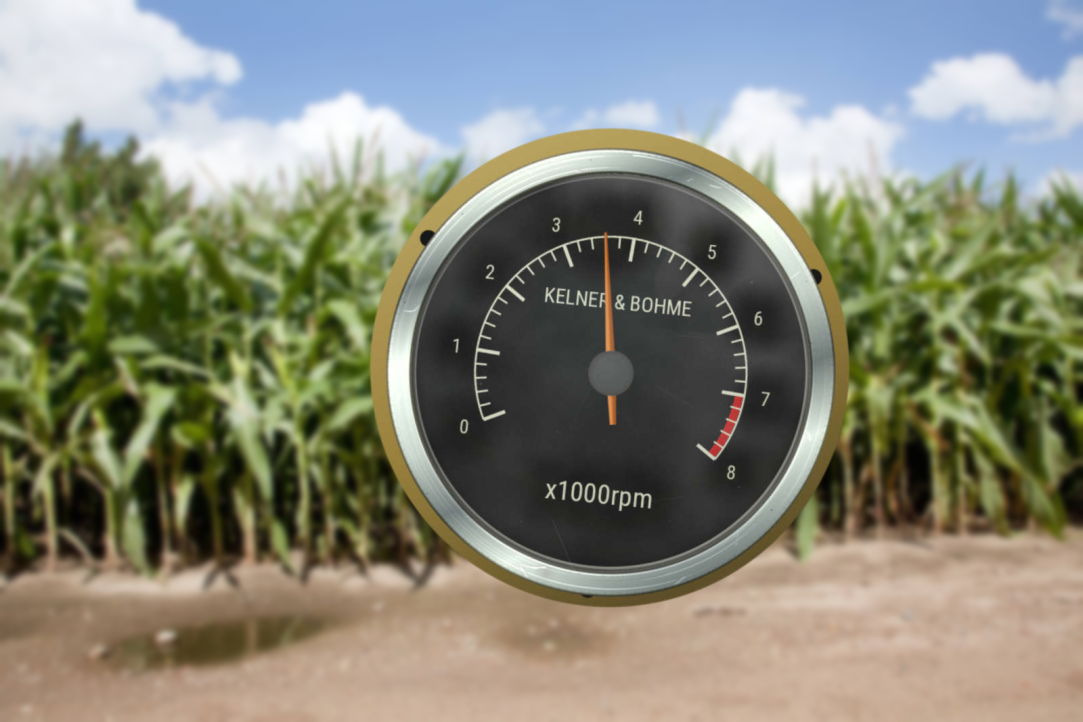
3600 rpm
